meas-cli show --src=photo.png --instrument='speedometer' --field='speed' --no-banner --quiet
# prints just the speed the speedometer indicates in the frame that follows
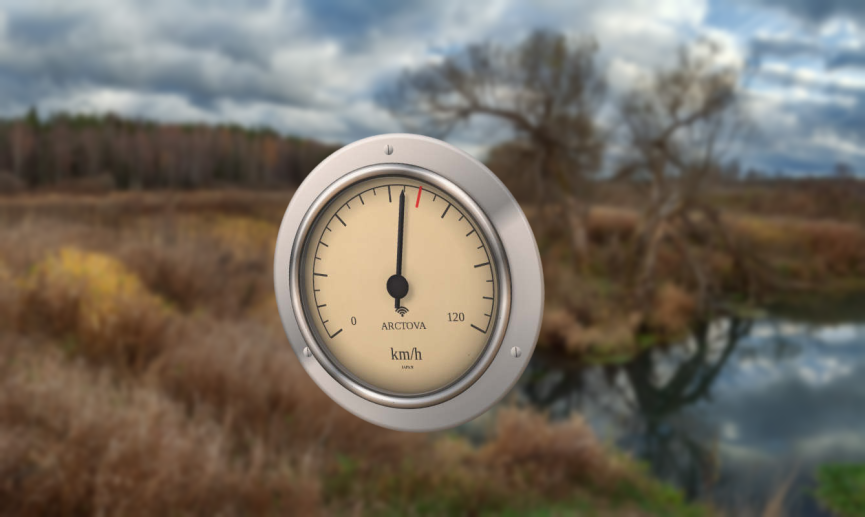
65 km/h
